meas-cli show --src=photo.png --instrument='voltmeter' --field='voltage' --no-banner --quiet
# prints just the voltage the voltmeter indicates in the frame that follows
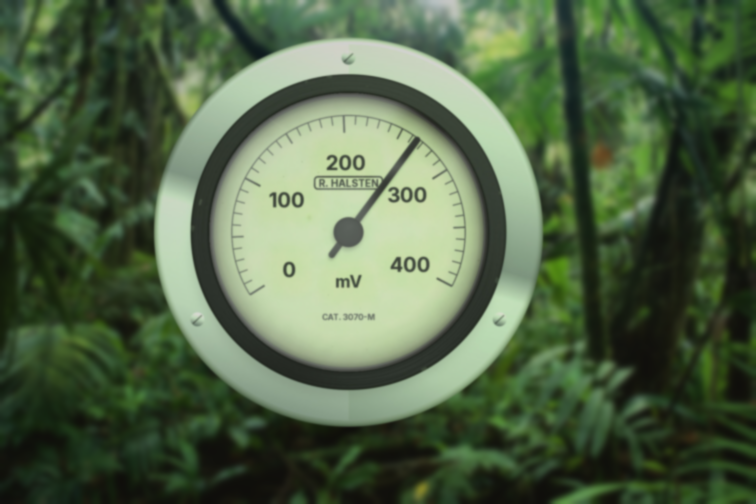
265 mV
